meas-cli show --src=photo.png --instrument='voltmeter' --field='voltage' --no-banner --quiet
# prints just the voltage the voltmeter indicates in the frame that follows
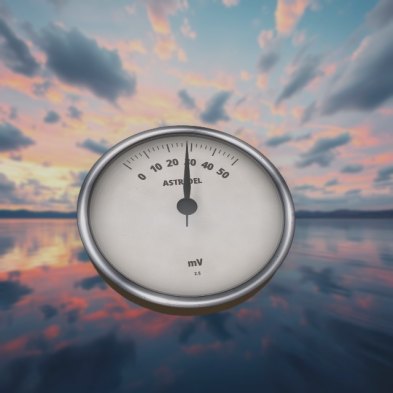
28 mV
